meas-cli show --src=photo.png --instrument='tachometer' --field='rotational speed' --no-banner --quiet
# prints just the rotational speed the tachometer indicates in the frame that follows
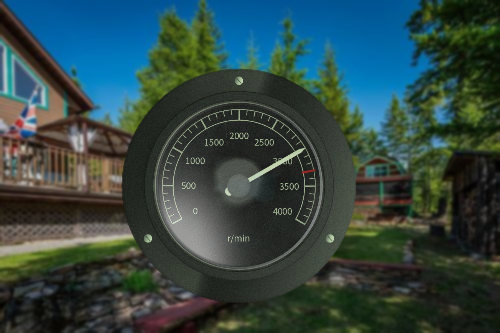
3000 rpm
